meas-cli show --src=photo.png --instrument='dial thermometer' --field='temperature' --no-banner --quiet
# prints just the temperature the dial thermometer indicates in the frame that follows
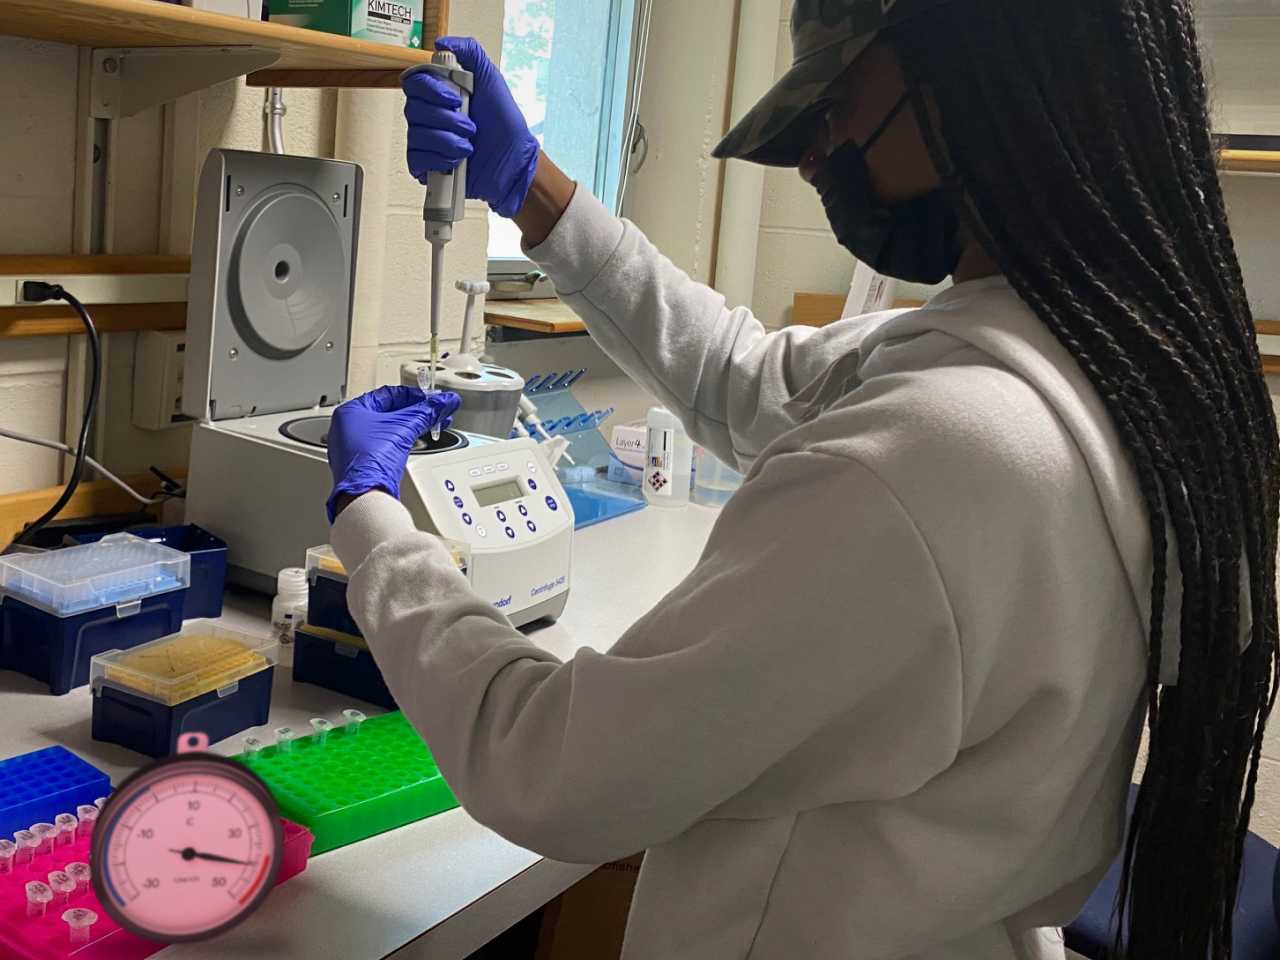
40 °C
